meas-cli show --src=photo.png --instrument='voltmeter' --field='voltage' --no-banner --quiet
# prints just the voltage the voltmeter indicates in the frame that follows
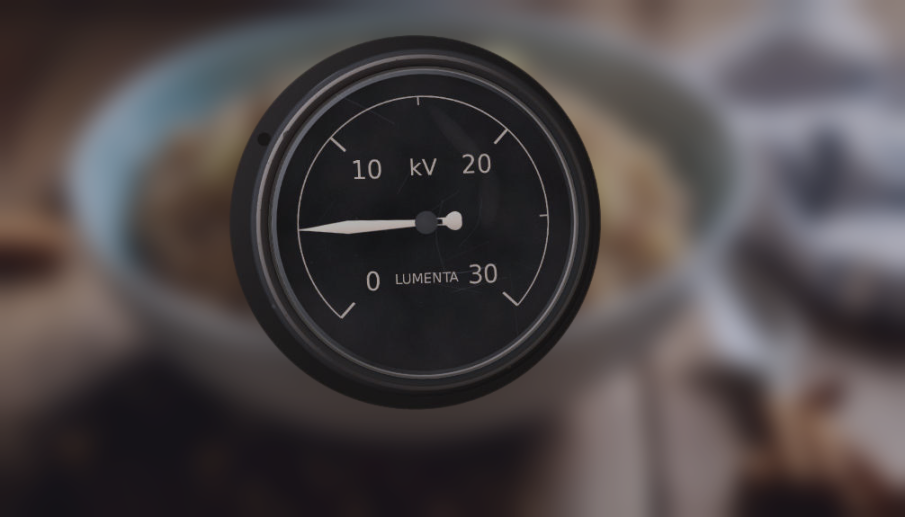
5 kV
